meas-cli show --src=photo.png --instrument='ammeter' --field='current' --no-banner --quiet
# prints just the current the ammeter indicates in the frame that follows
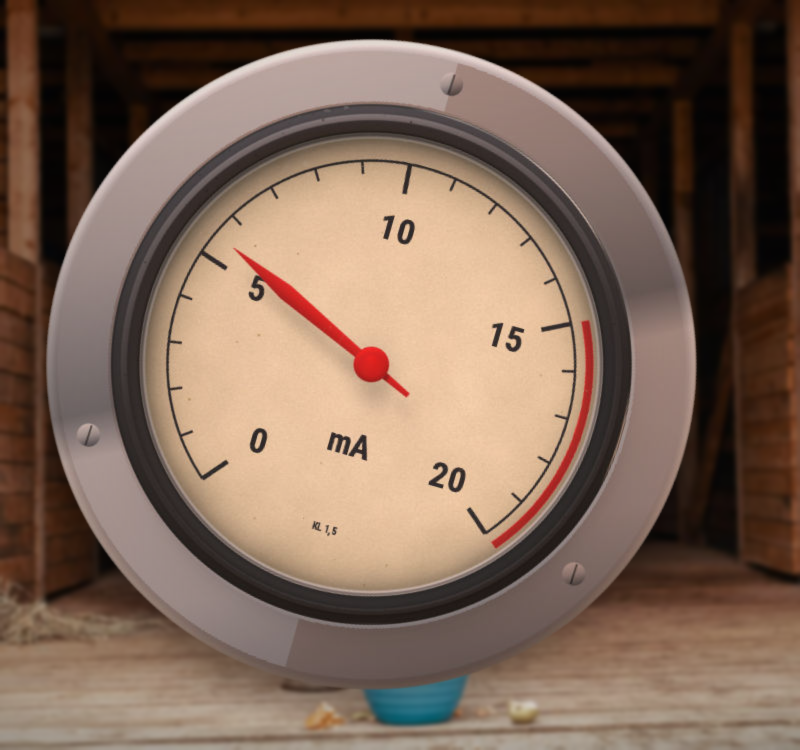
5.5 mA
